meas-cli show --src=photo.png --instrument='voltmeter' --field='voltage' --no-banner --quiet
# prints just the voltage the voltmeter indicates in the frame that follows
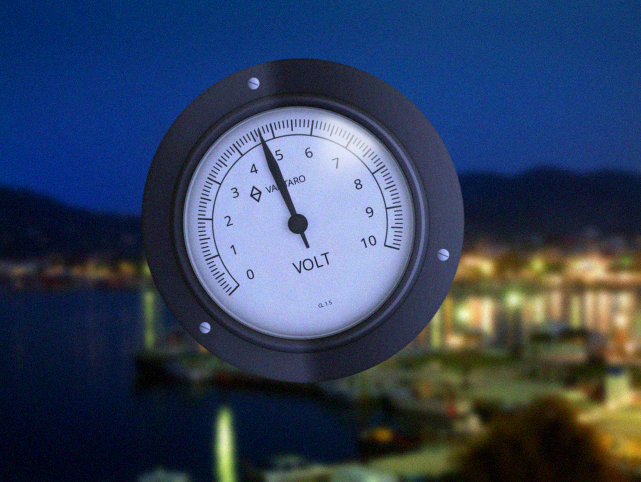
4.7 V
